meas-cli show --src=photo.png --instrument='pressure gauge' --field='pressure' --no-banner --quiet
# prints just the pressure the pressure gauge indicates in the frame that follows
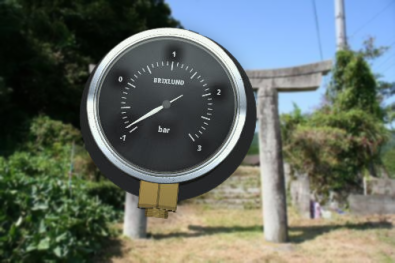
-0.9 bar
